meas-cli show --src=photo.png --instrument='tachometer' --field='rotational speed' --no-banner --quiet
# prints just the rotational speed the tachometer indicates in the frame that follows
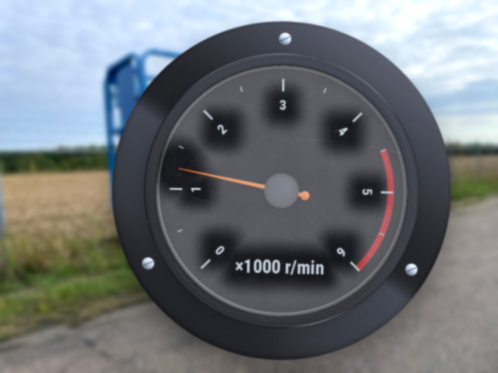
1250 rpm
